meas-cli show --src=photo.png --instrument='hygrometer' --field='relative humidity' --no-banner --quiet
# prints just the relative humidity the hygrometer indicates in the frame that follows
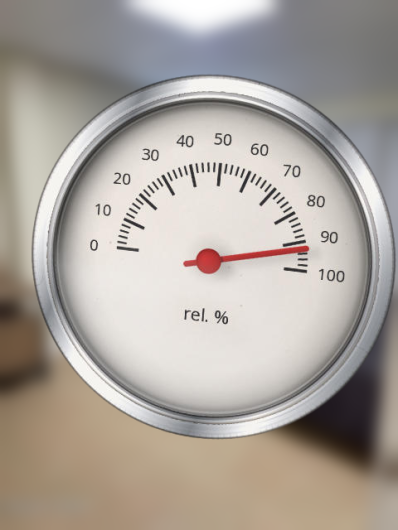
92 %
